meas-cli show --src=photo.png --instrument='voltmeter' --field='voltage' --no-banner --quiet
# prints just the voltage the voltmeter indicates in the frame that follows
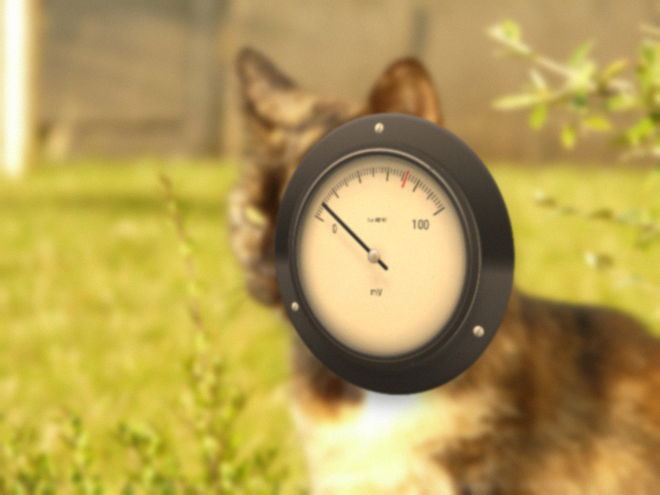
10 mV
